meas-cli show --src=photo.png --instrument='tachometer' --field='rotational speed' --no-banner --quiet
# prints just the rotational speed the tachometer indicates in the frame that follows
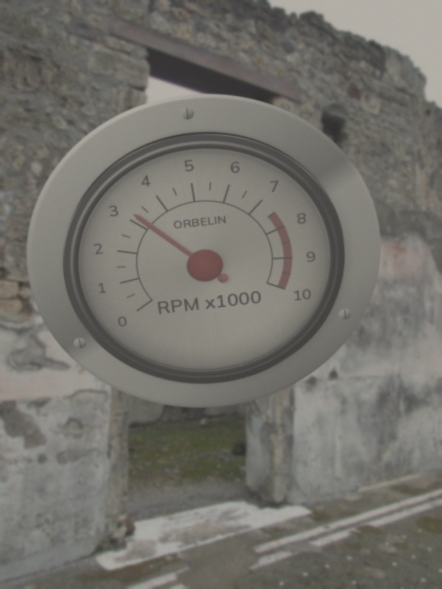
3250 rpm
